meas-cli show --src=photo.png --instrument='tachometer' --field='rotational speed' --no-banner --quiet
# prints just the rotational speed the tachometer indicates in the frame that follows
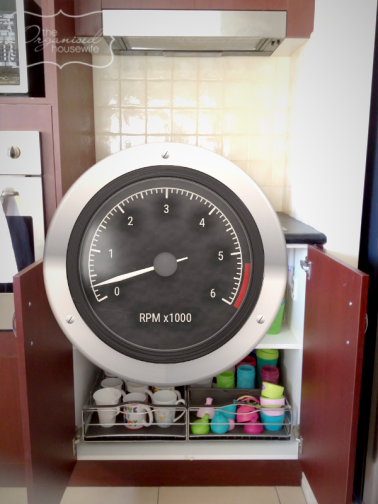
300 rpm
